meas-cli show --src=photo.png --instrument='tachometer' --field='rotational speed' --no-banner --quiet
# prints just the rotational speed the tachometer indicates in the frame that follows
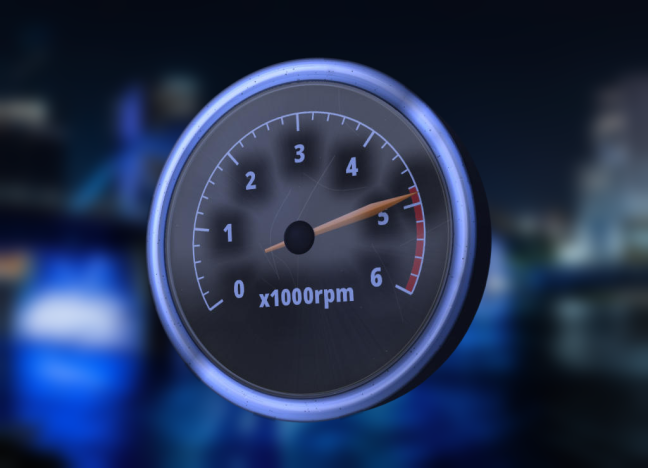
4900 rpm
